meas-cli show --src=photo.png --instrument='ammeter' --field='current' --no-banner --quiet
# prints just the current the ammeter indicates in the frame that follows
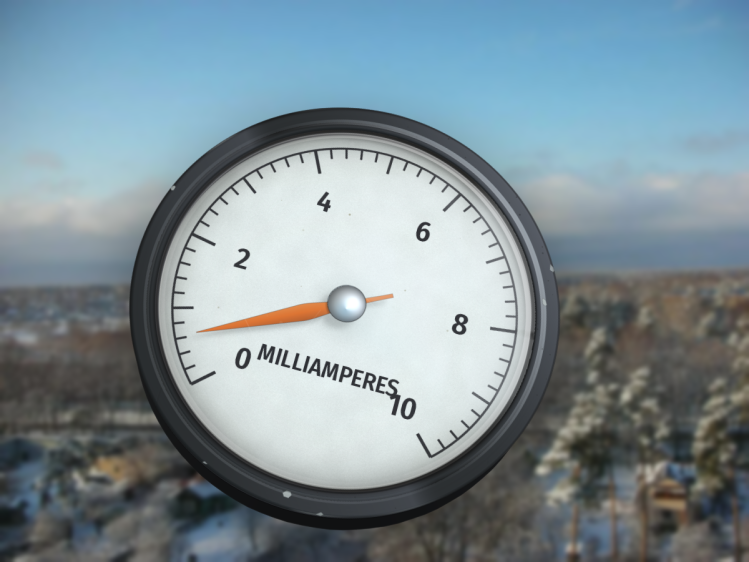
0.6 mA
